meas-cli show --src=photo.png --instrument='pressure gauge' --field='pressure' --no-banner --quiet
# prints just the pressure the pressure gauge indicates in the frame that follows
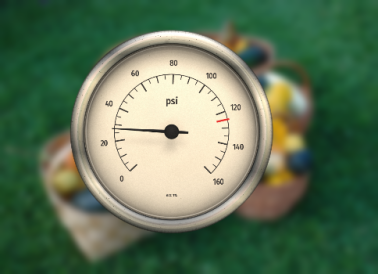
27.5 psi
